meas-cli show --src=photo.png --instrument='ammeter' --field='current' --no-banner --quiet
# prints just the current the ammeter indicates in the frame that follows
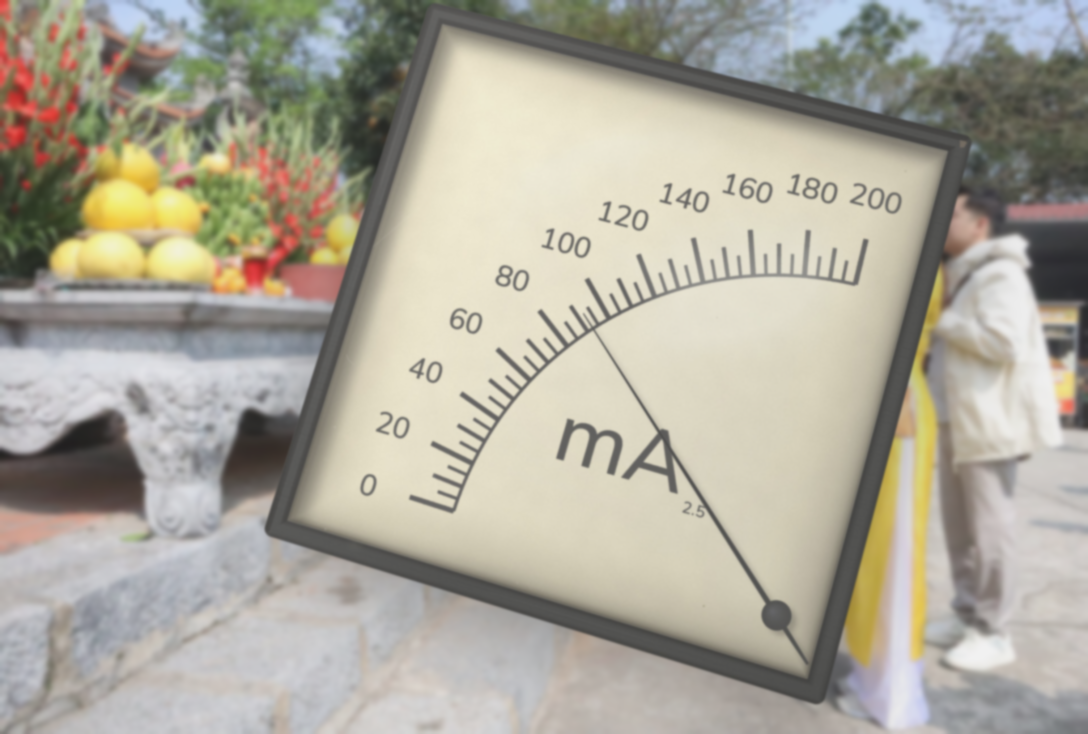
92.5 mA
